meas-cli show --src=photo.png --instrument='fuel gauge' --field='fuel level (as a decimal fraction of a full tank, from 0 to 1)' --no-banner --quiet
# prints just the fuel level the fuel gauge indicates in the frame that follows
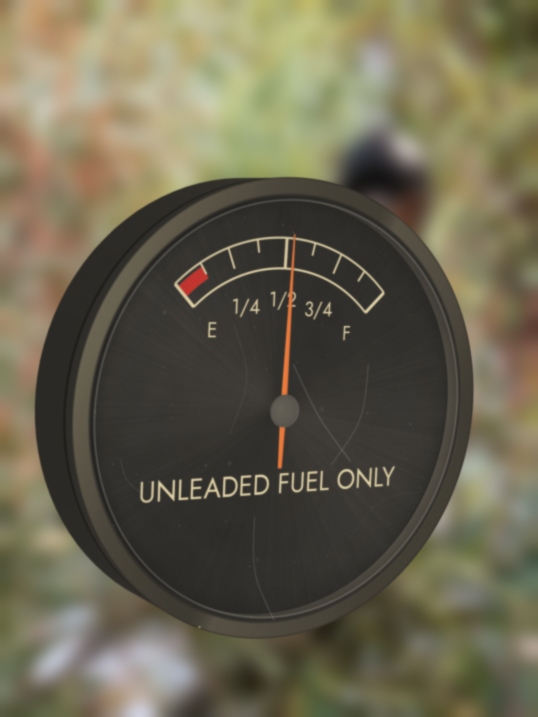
0.5
